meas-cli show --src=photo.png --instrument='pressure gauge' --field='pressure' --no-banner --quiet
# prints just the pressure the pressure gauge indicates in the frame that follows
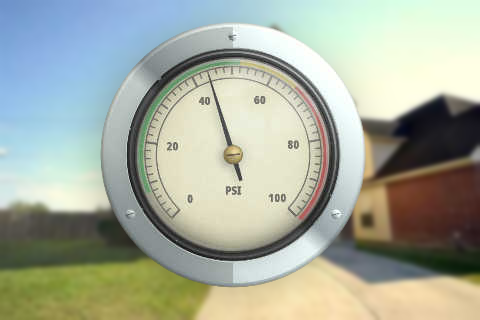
44 psi
